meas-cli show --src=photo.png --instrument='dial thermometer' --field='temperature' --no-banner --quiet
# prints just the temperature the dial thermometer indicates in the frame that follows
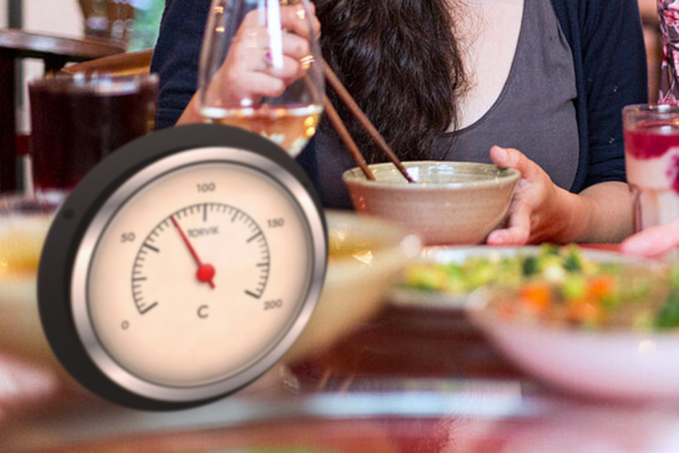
75 °C
